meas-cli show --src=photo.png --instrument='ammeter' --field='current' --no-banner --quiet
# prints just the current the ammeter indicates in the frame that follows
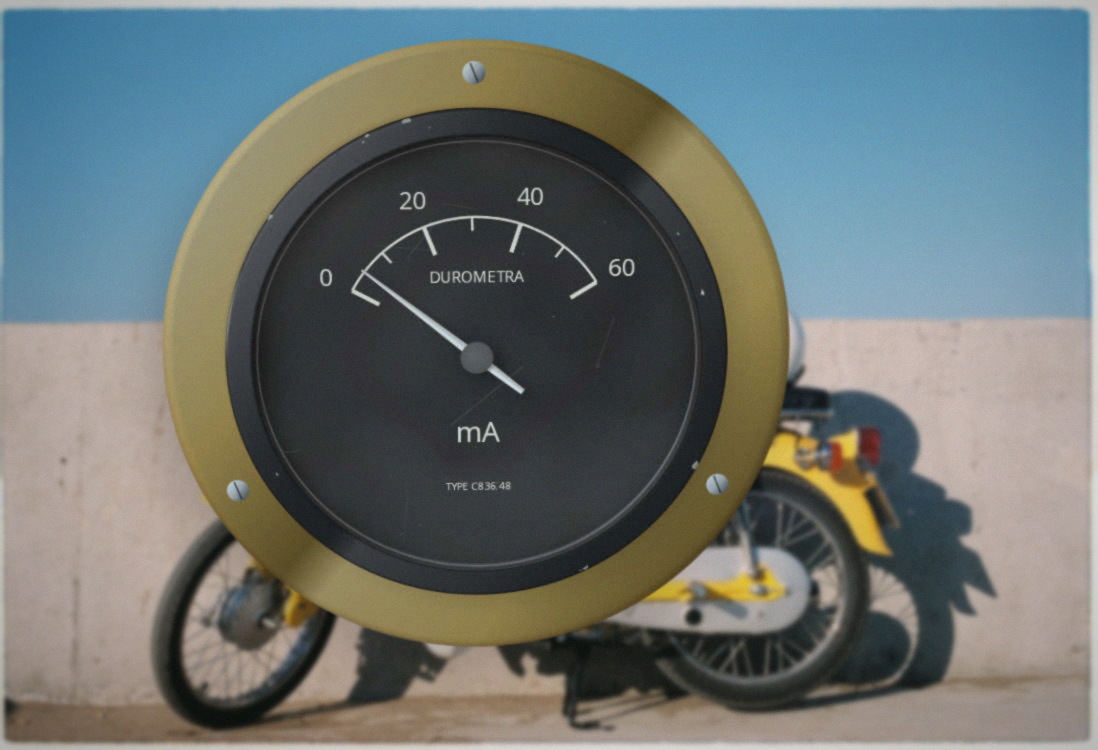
5 mA
